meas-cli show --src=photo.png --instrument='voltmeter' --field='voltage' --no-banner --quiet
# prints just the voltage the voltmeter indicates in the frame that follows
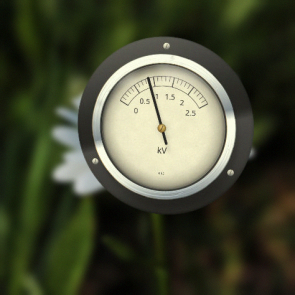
0.9 kV
